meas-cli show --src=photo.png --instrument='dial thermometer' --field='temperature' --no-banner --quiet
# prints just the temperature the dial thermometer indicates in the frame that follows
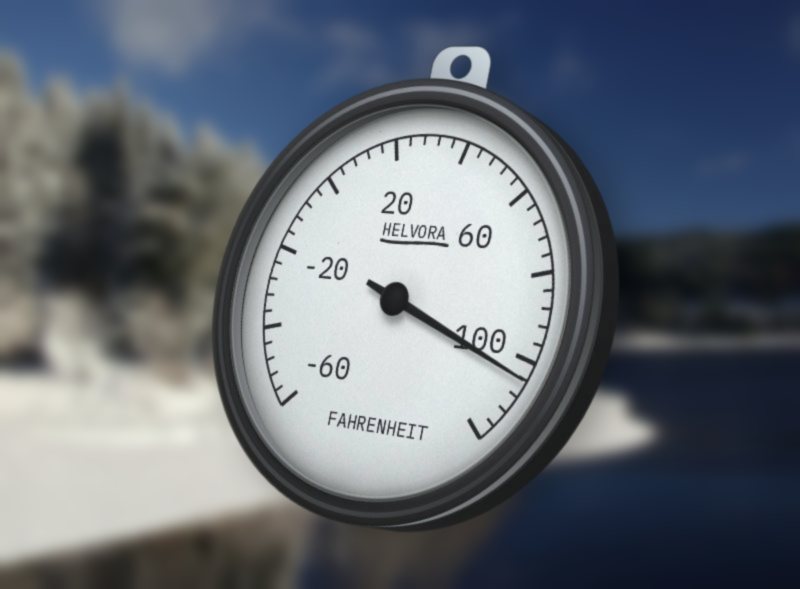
104 °F
